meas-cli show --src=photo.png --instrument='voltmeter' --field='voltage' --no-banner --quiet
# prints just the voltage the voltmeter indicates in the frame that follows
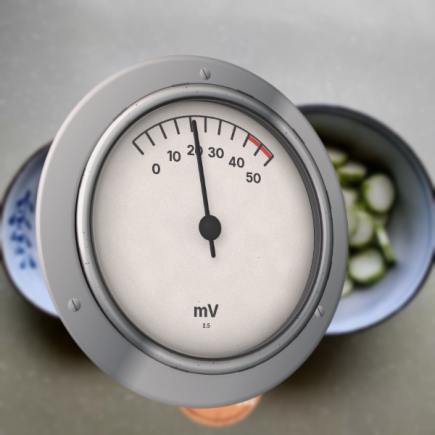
20 mV
